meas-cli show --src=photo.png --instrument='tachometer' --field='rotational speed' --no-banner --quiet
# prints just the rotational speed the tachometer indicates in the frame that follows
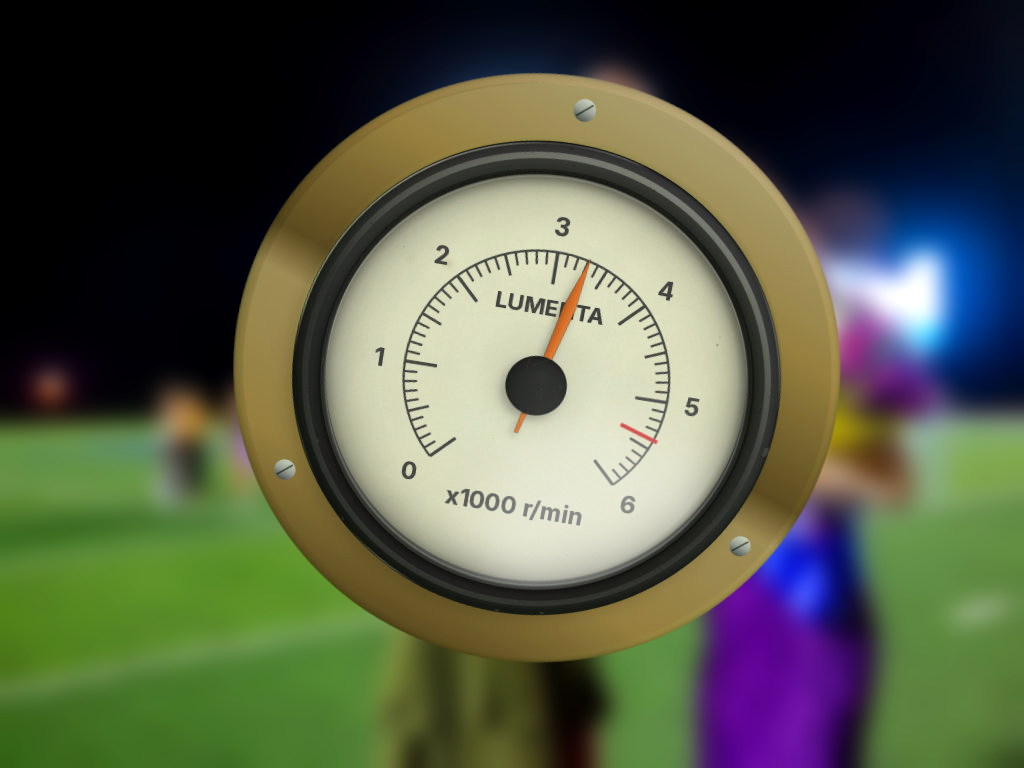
3300 rpm
